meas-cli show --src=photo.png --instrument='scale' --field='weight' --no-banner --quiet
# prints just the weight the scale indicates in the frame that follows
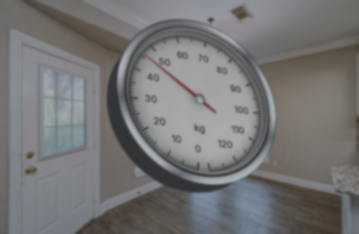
45 kg
